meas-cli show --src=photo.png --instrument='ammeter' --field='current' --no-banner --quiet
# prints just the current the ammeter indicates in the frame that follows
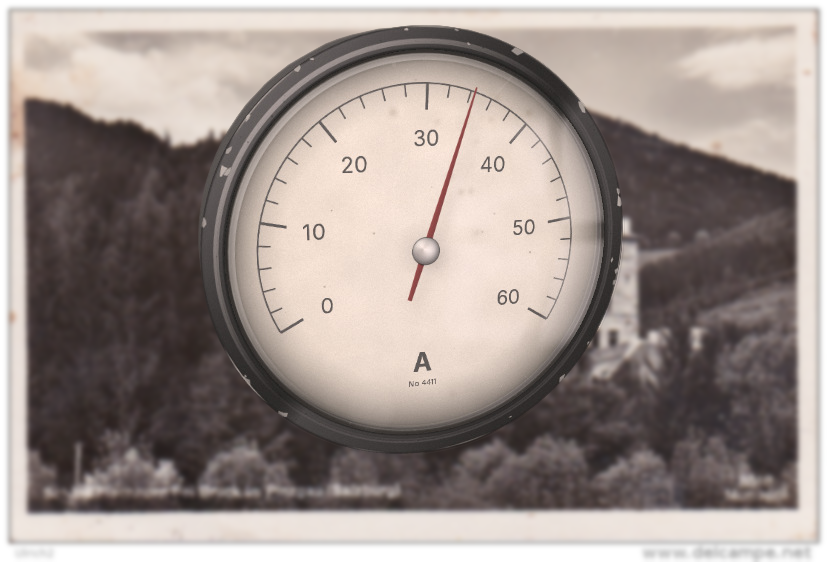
34 A
